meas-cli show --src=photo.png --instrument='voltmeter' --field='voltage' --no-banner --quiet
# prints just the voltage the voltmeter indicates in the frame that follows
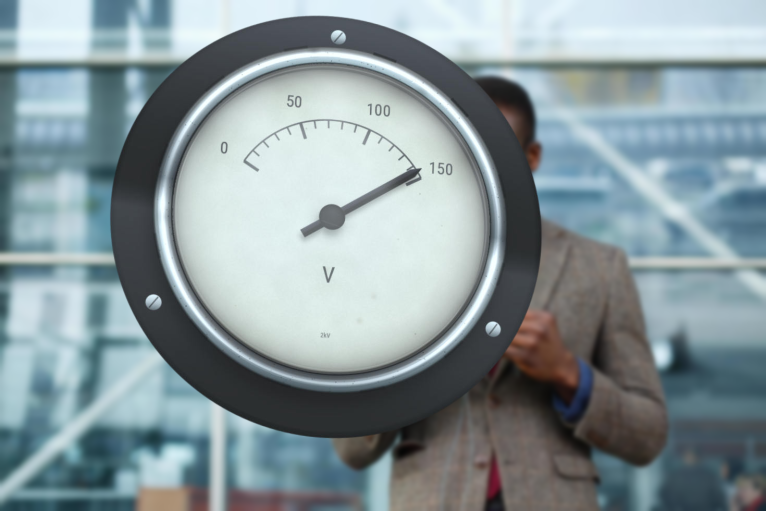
145 V
